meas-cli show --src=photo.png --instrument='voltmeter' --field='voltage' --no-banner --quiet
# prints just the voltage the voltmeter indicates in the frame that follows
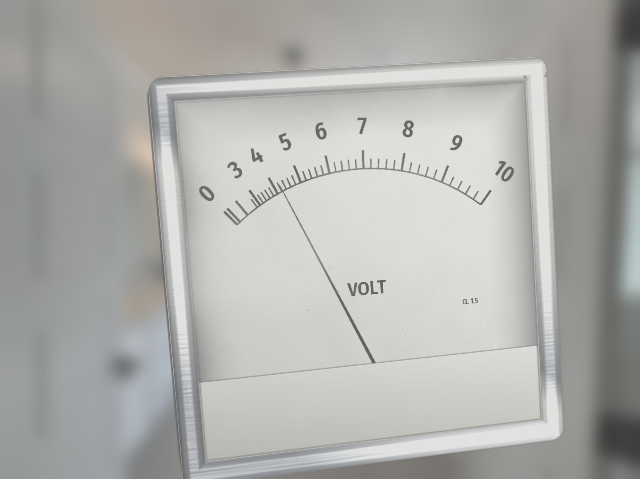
4.2 V
